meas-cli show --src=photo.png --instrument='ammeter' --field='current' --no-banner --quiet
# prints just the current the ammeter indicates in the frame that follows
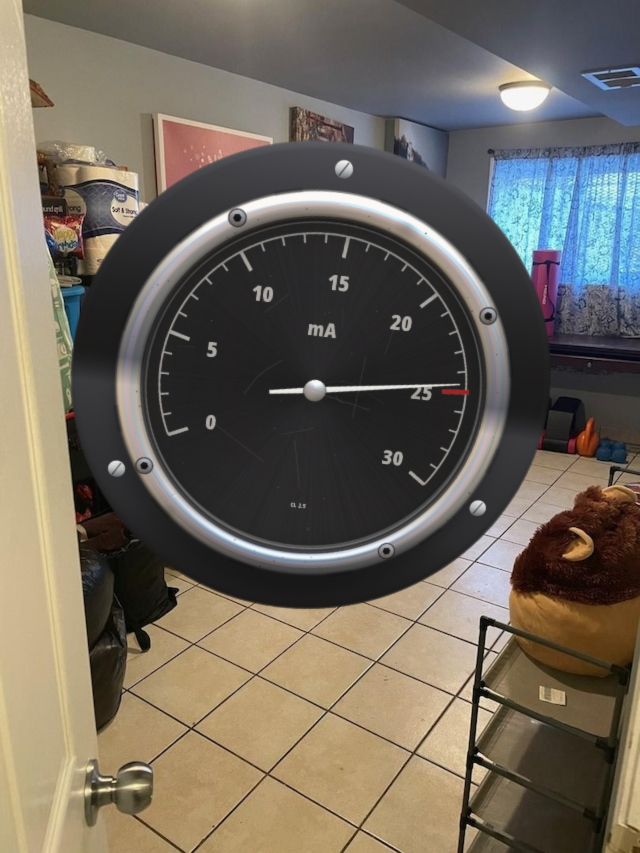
24.5 mA
